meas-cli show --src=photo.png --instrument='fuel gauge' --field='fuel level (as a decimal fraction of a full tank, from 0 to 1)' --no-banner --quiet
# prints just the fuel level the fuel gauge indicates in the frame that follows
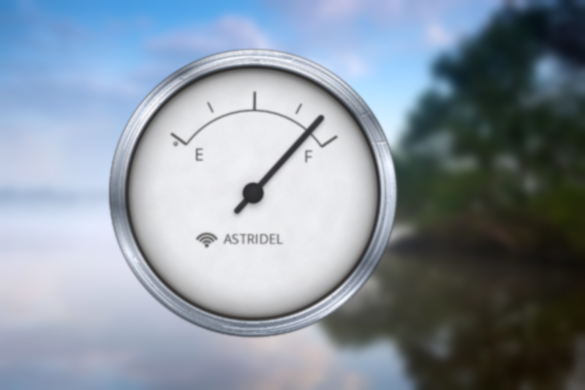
0.875
